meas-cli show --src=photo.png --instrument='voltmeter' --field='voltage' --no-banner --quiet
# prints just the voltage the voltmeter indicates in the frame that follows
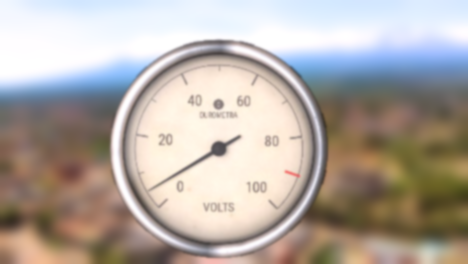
5 V
